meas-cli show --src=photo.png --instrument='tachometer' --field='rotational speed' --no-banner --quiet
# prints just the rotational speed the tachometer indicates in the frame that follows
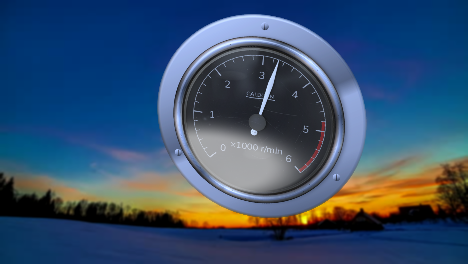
3300 rpm
